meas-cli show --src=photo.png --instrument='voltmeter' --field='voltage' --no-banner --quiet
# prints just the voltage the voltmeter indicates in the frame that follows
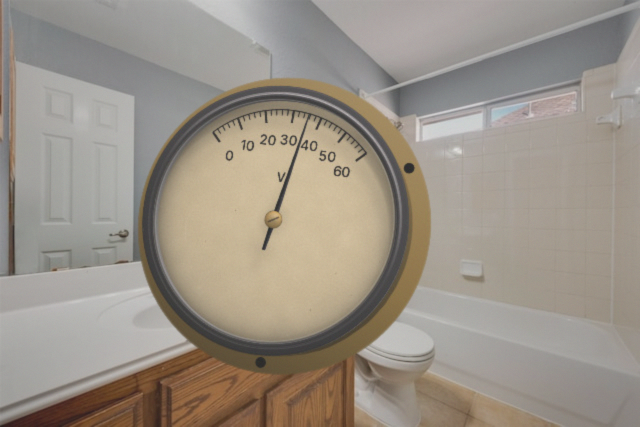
36 V
